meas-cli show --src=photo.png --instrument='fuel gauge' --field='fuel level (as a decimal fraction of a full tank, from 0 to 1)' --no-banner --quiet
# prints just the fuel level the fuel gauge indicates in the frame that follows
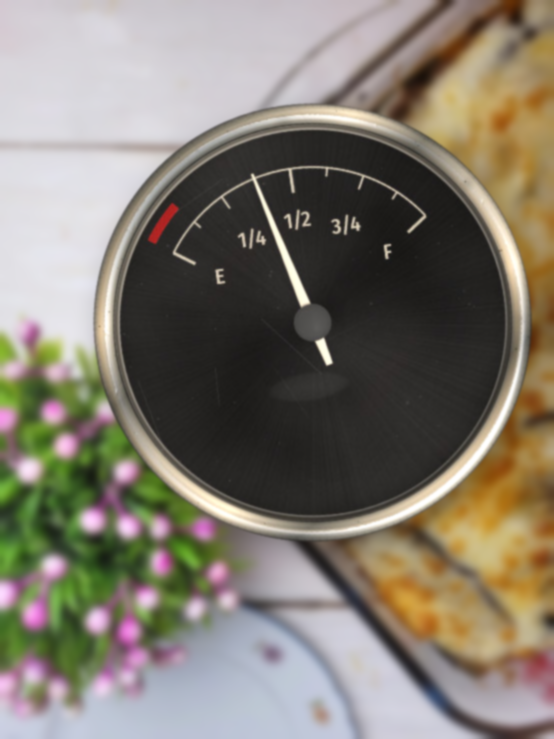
0.375
